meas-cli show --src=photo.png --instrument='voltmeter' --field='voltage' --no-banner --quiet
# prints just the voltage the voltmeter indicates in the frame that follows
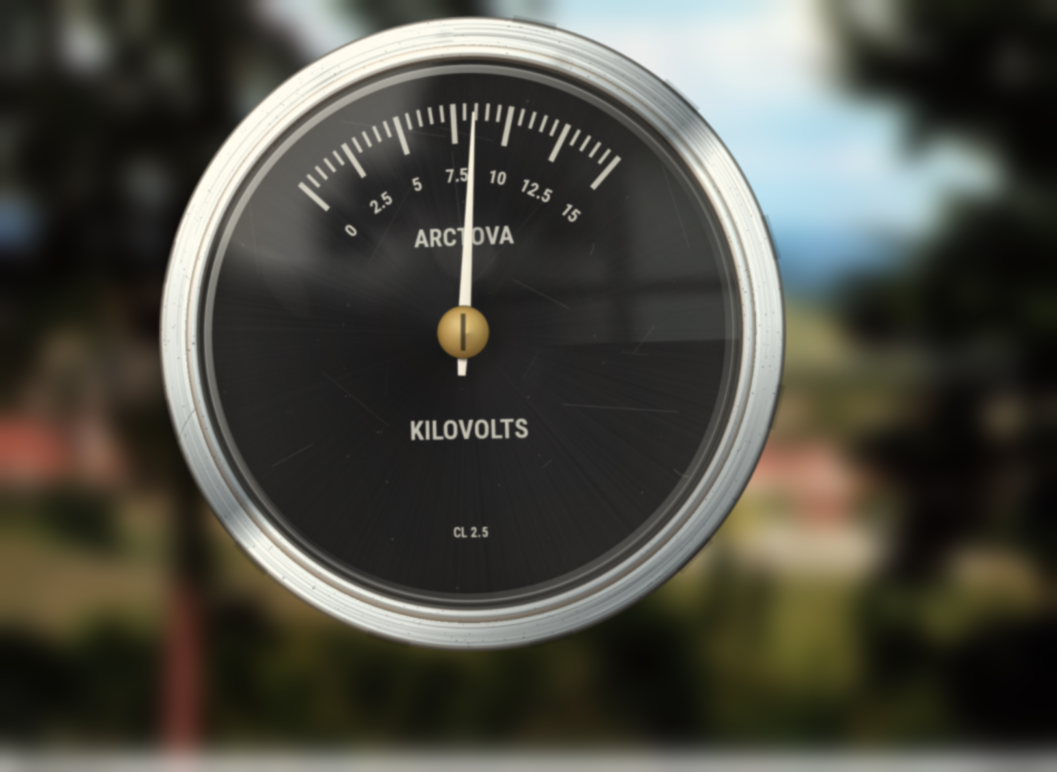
8.5 kV
